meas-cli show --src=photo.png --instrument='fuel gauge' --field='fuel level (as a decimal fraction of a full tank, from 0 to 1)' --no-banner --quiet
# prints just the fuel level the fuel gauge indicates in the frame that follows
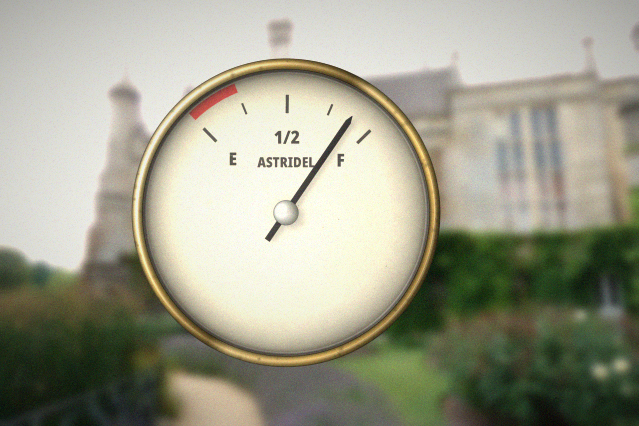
0.875
